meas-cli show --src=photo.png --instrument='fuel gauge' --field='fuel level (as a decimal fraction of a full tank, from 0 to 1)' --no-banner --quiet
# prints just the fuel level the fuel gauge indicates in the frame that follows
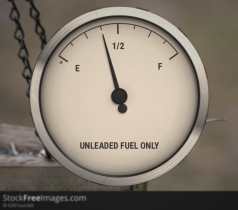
0.375
